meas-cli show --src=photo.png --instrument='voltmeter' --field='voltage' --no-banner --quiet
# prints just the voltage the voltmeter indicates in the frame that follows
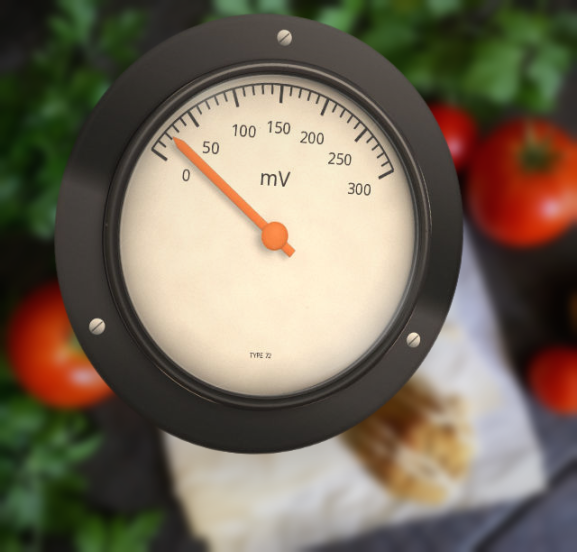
20 mV
